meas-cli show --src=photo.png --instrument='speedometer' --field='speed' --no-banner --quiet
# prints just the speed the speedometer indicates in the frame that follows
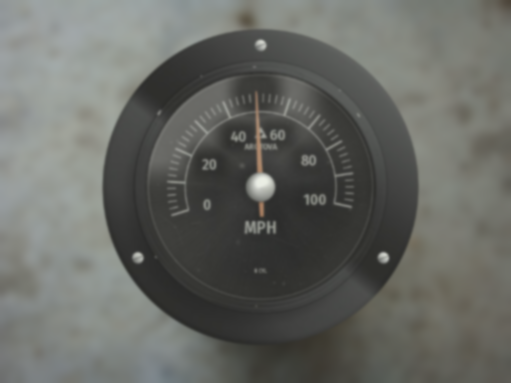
50 mph
